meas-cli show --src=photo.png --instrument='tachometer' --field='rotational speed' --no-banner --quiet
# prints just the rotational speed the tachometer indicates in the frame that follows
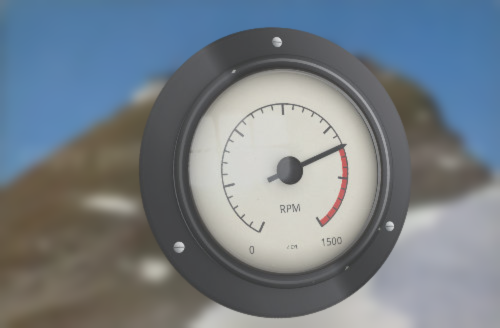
1100 rpm
